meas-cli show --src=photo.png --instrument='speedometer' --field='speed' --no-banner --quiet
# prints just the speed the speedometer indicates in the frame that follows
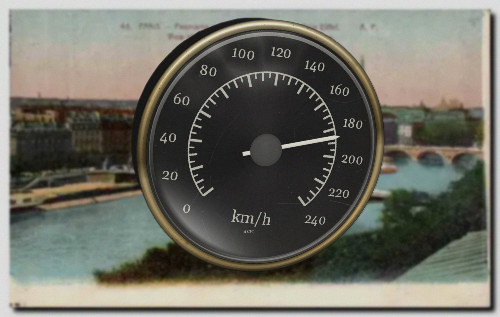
185 km/h
